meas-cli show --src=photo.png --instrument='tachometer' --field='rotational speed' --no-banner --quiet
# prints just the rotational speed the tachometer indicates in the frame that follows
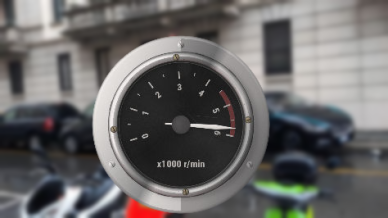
5750 rpm
